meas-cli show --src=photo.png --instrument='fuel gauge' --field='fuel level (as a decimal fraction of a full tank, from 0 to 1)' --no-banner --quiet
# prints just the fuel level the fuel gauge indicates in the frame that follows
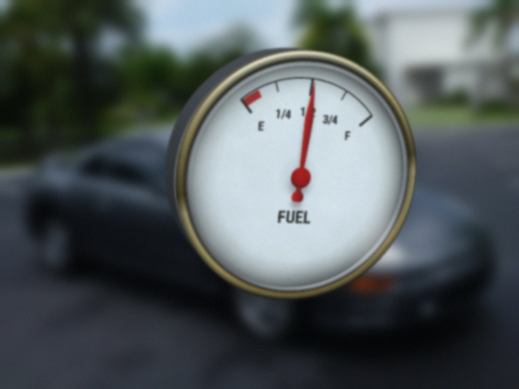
0.5
